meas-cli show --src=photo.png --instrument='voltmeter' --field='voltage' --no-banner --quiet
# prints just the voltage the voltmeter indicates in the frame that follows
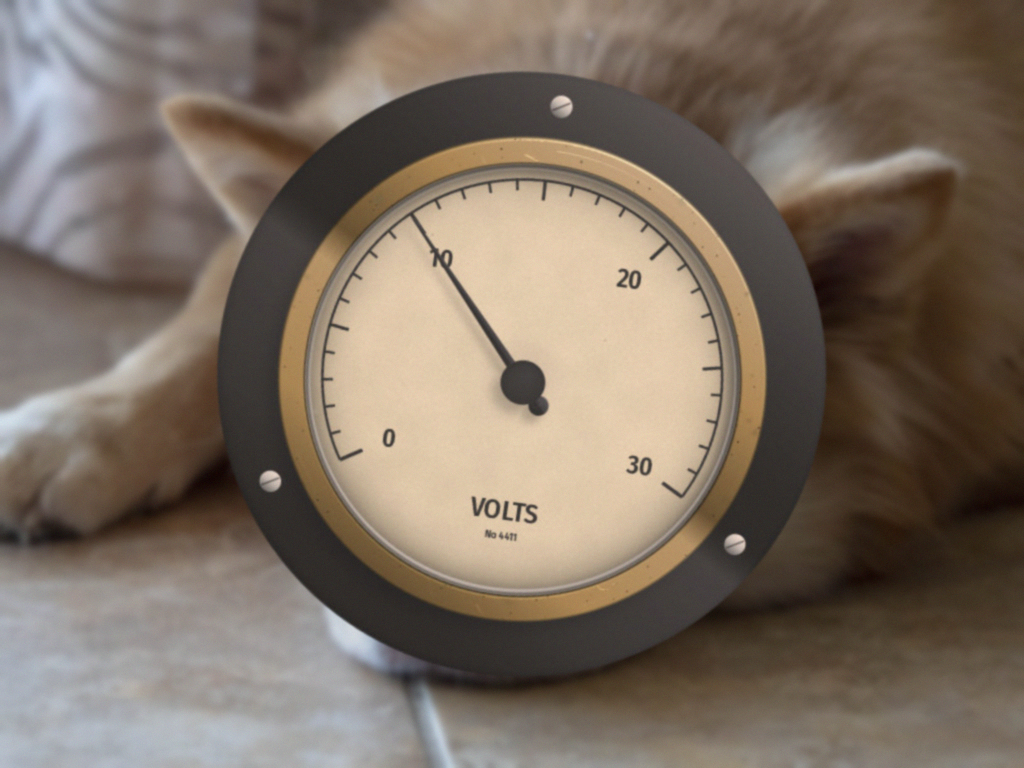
10 V
